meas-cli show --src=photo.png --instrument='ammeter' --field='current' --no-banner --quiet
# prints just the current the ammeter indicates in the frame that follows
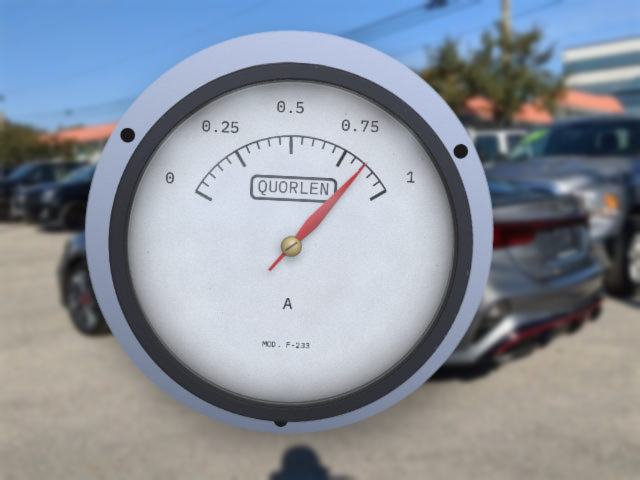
0.85 A
